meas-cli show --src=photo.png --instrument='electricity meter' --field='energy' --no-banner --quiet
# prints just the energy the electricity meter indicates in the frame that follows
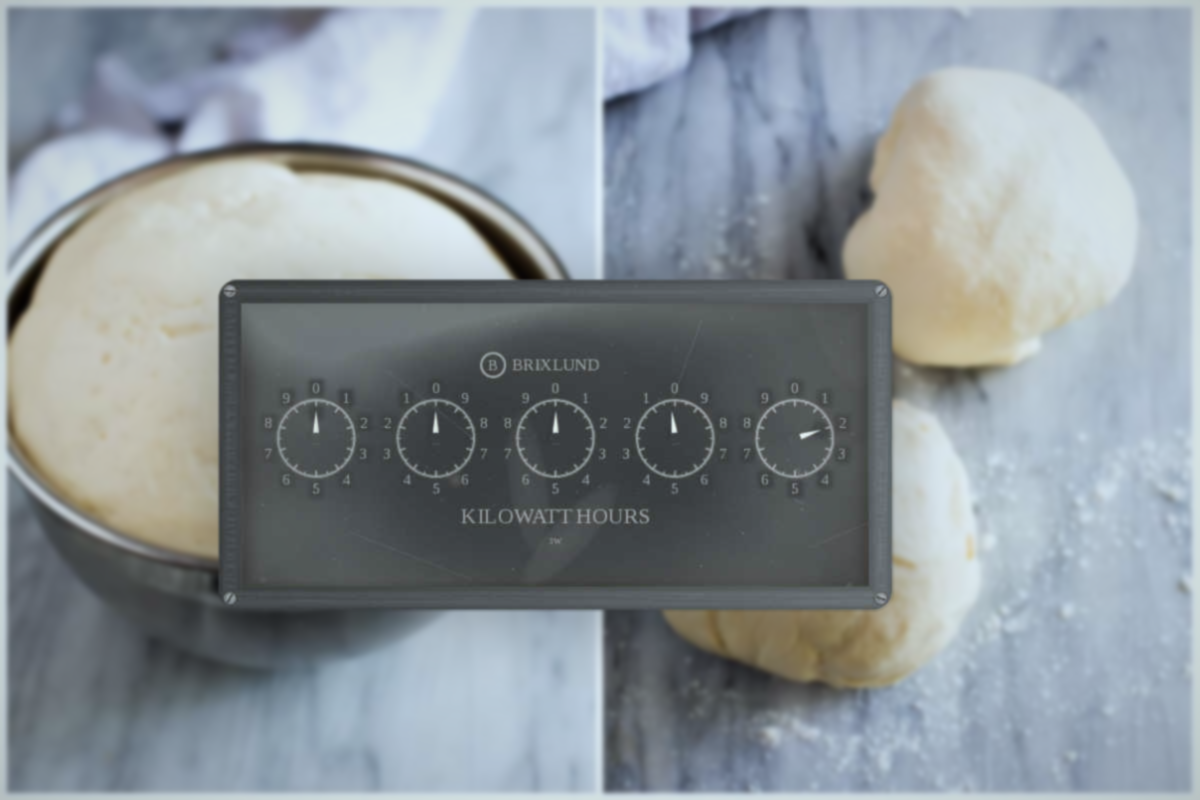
2 kWh
